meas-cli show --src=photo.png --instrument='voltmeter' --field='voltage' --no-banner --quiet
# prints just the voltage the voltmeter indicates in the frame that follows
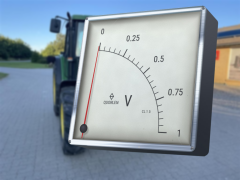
0 V
